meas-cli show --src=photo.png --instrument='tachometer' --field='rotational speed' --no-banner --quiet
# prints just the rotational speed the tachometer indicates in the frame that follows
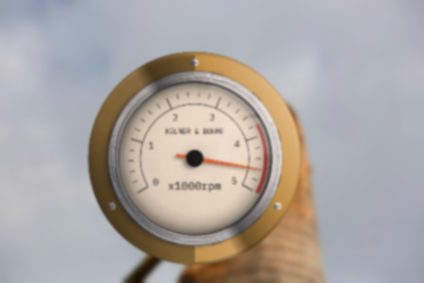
4600 rpm
